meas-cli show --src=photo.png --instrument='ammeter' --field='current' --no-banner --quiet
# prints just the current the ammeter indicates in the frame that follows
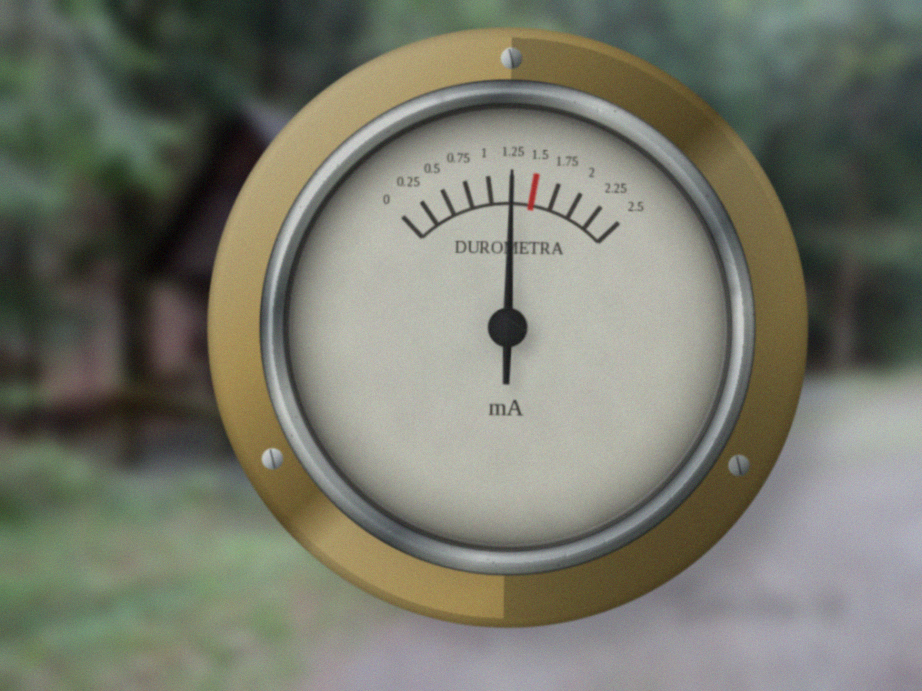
1.25 mA
